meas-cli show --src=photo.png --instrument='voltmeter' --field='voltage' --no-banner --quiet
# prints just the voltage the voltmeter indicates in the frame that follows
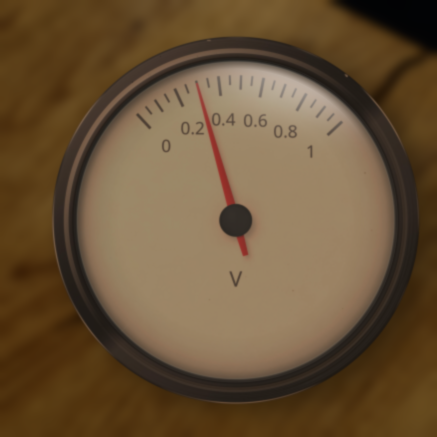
0.3 V
